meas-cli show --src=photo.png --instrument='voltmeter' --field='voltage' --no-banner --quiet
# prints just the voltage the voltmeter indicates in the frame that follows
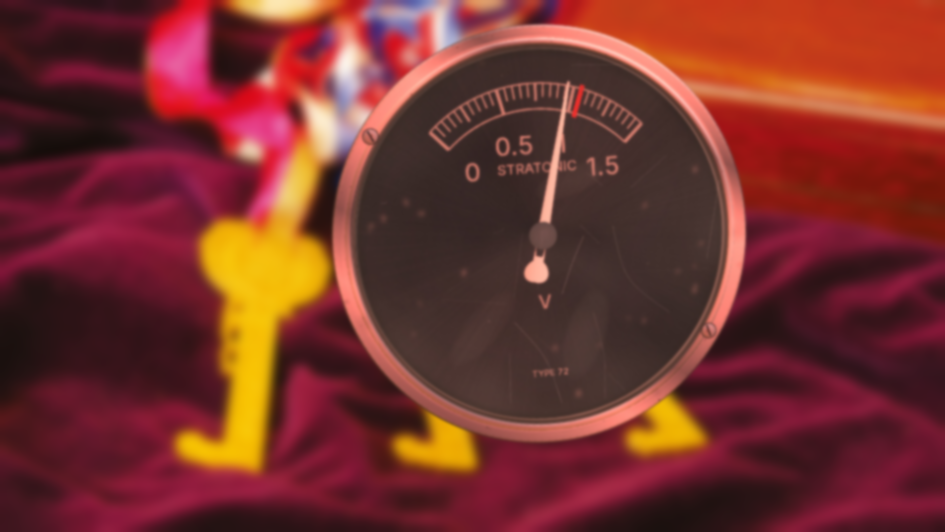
0.95 V
